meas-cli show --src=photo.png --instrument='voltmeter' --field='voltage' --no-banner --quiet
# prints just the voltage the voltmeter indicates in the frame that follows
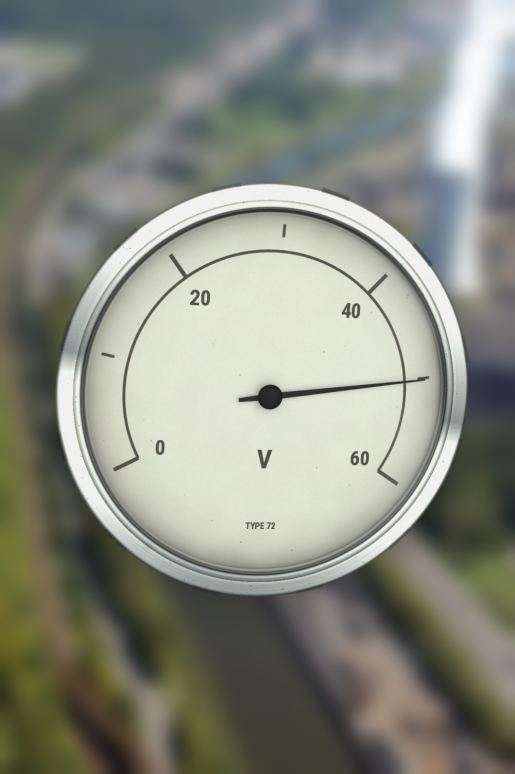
50 V
